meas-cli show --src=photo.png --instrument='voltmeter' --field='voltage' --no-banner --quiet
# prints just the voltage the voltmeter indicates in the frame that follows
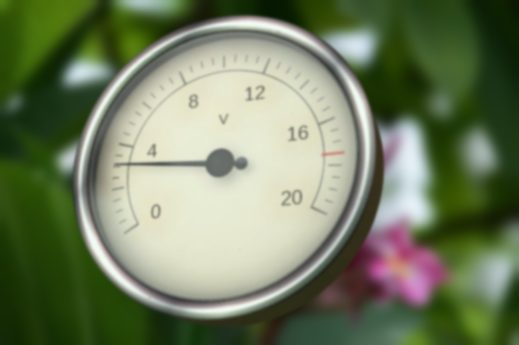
3 V
